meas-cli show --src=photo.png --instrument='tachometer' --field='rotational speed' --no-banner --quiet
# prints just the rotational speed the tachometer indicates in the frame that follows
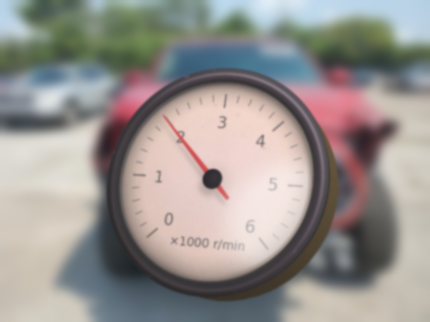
2000 rpm
